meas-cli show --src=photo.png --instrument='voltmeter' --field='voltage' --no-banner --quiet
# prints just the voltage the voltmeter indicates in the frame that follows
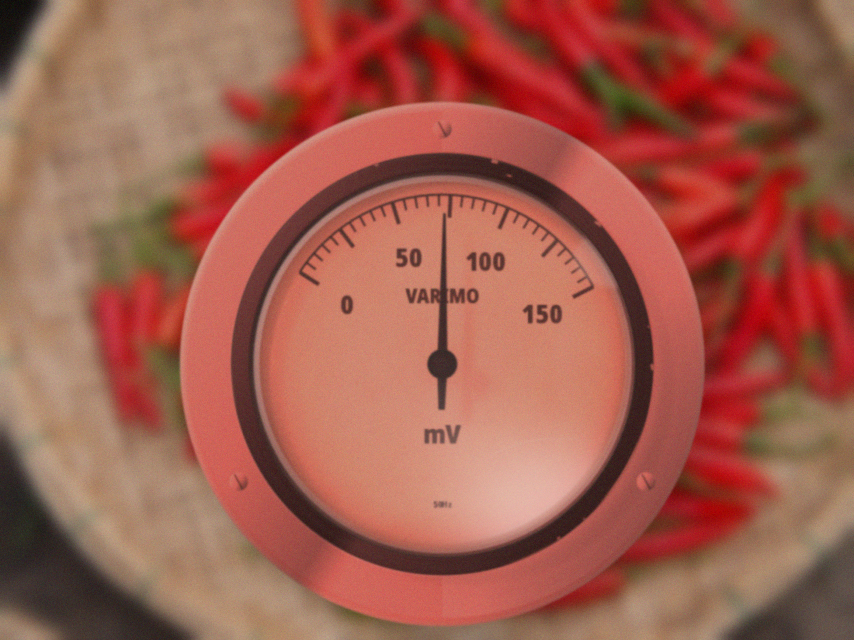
72.5 mV
